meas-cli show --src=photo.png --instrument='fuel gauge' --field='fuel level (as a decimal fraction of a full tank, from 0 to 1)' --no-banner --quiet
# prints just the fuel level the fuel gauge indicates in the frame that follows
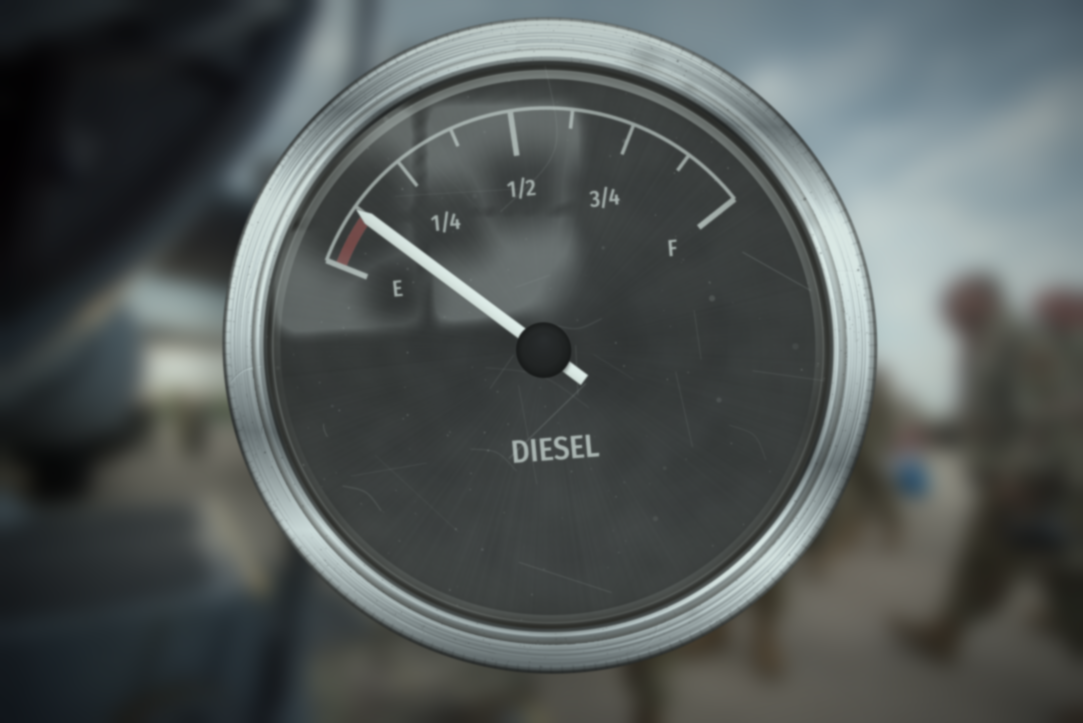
0.125
